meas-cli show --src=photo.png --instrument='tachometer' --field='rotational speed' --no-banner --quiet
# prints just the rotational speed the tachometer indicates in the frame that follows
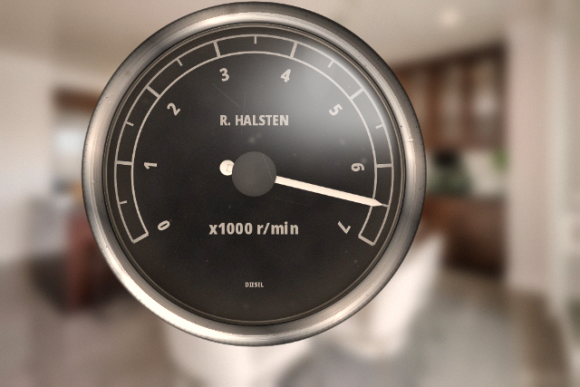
6500 rpm
